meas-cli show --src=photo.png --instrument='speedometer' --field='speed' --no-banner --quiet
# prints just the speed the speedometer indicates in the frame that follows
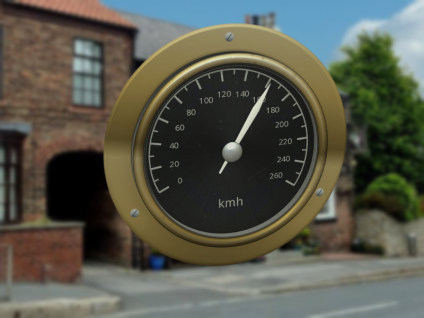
160 km/h
